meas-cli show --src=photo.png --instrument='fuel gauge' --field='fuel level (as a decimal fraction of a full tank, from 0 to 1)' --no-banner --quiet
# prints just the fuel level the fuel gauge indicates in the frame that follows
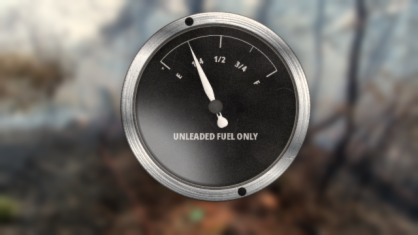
0.25
